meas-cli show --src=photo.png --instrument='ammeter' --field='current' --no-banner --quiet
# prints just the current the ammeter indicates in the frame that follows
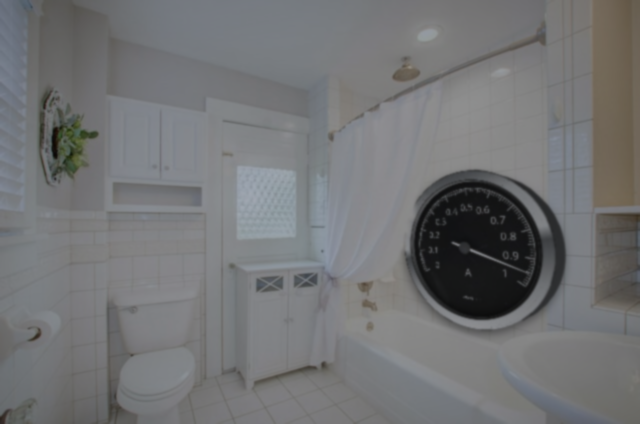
0.95 A
